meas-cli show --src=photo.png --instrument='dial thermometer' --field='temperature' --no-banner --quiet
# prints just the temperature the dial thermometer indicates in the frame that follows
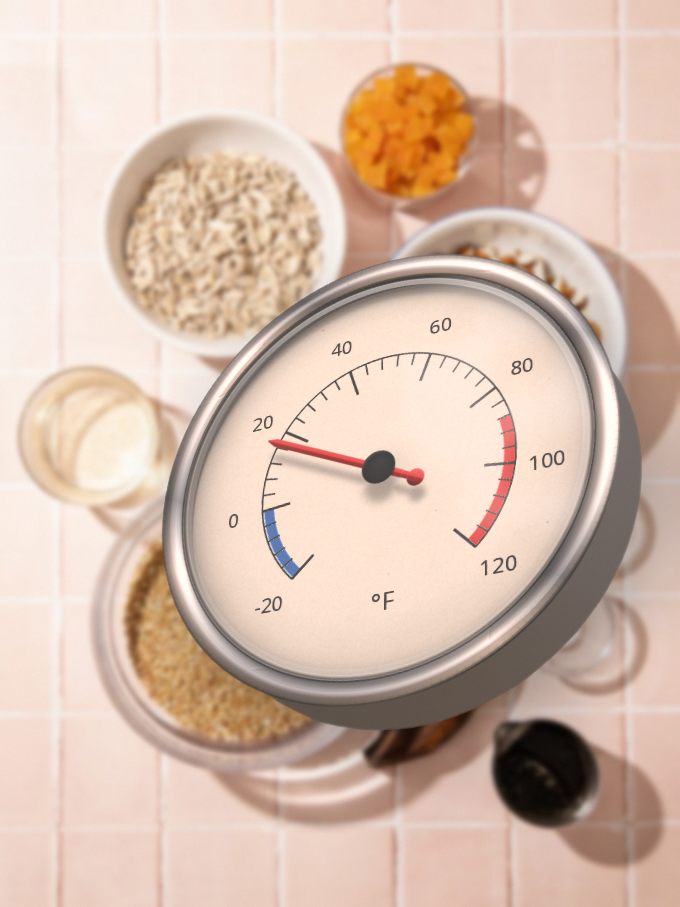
16 °F
